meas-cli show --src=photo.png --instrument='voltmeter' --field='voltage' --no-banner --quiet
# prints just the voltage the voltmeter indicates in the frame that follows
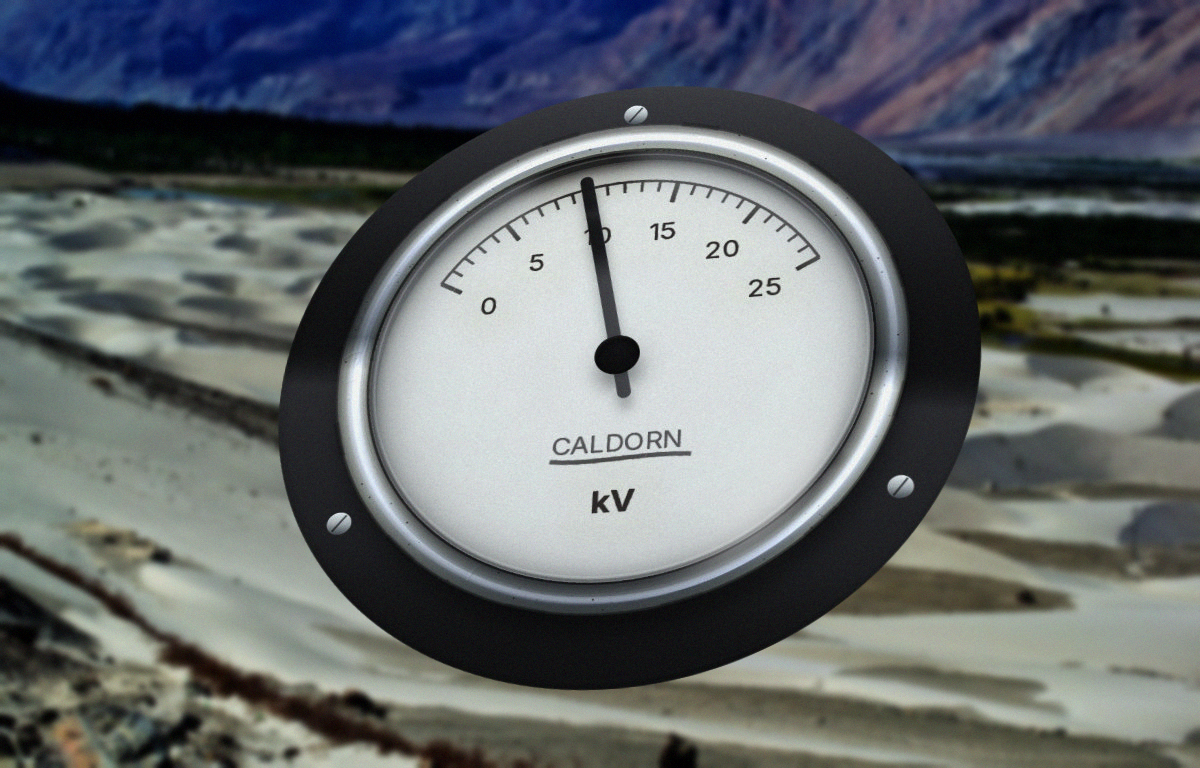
10 kV
